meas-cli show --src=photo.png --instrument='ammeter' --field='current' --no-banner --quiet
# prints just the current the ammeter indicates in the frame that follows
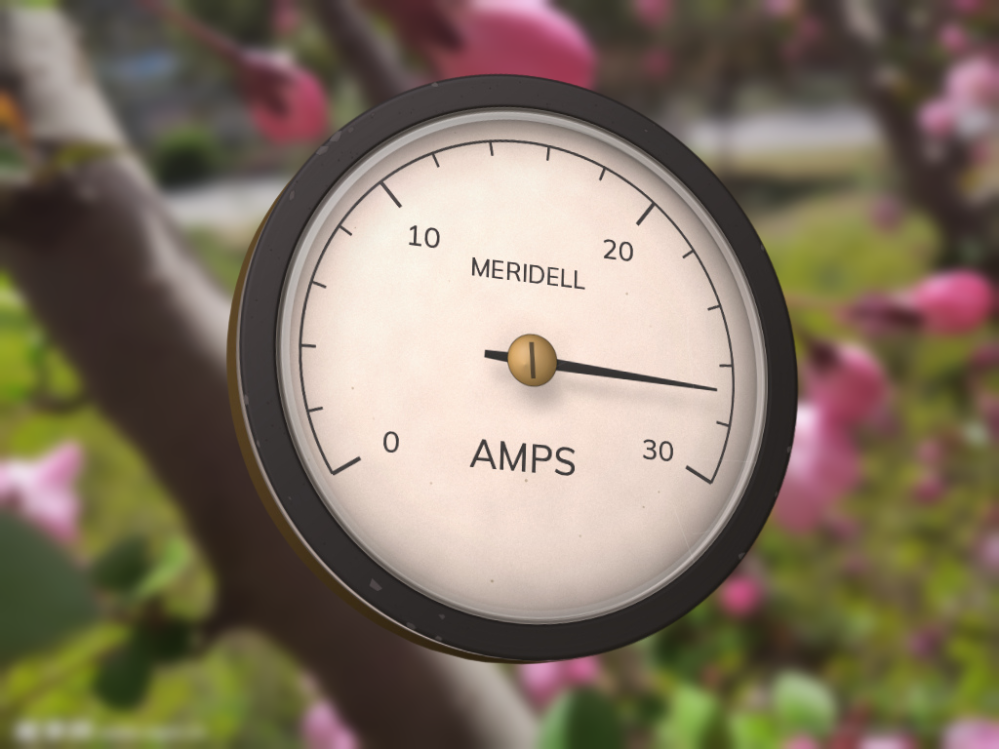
27 A
